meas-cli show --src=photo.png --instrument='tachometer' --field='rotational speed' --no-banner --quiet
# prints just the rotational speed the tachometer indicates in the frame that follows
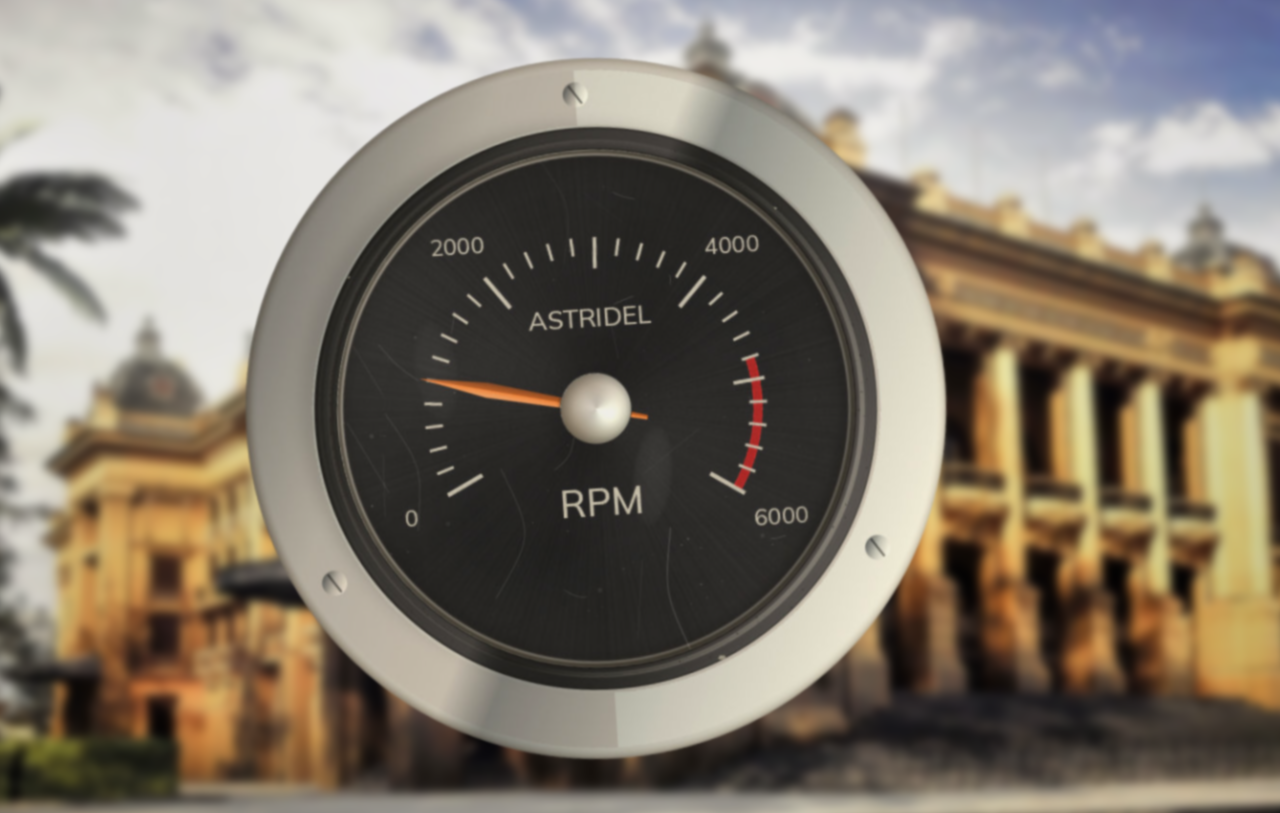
1000 rpm
